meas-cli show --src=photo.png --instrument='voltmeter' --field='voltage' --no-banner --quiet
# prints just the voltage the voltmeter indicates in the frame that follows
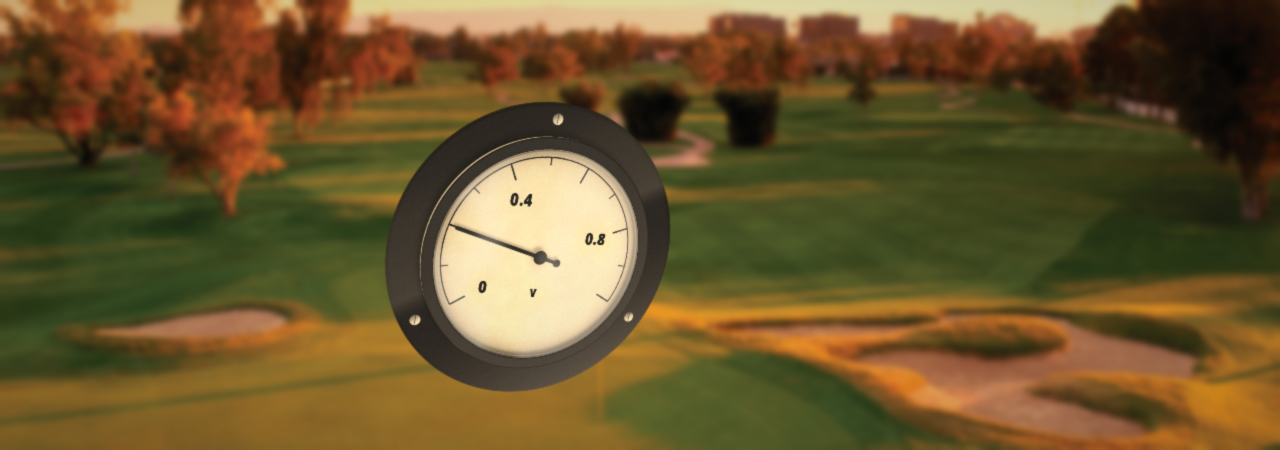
0.2 V
